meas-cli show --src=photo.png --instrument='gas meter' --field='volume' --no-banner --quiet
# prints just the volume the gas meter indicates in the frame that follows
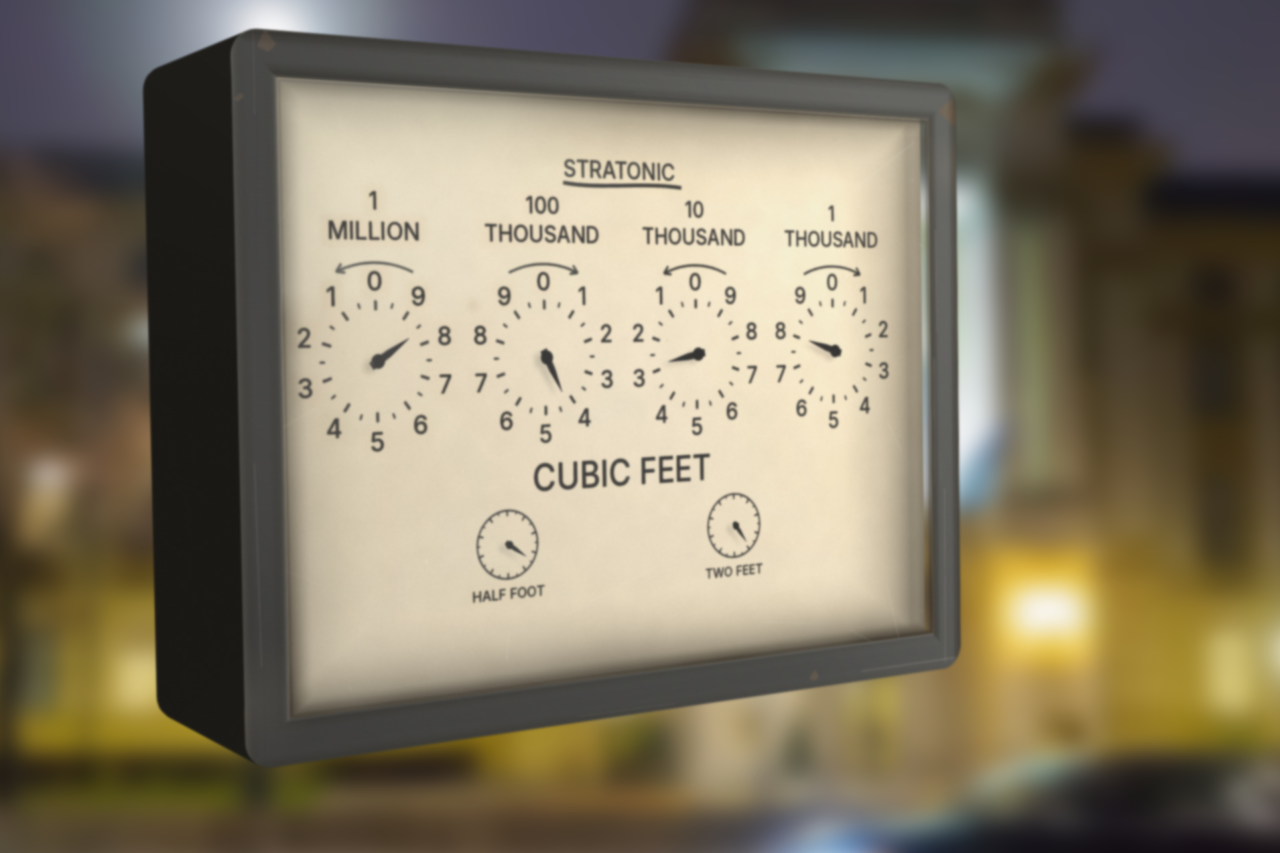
842800 ft³
